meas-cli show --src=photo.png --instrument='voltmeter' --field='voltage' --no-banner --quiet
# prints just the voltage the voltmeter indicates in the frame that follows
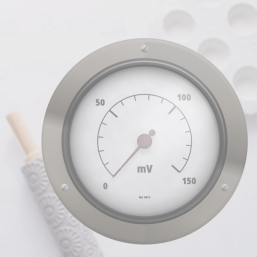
0 mV
